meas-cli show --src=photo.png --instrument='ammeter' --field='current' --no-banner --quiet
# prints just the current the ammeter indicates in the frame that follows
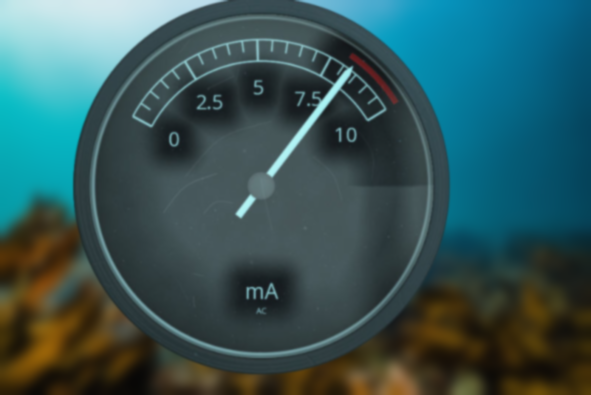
8.25 mA
